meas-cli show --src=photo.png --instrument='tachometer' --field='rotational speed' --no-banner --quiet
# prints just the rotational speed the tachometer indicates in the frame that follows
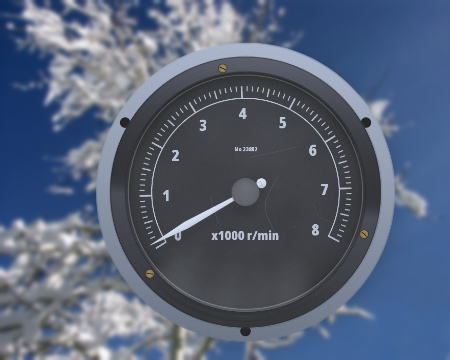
100 rpm
